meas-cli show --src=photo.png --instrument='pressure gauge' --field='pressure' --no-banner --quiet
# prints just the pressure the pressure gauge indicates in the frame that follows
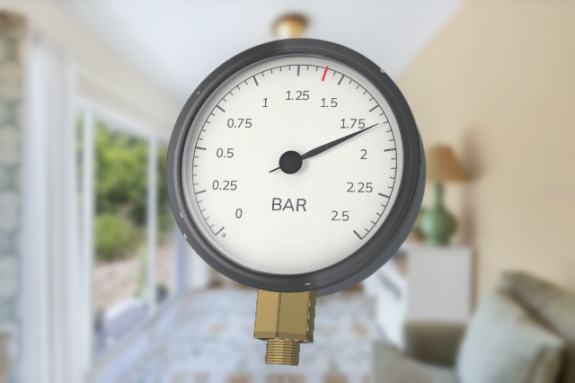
1.85 bar
